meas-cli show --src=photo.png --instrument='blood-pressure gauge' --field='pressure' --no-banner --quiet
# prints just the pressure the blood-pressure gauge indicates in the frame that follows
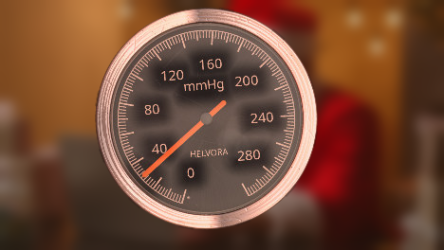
30 mmHg
